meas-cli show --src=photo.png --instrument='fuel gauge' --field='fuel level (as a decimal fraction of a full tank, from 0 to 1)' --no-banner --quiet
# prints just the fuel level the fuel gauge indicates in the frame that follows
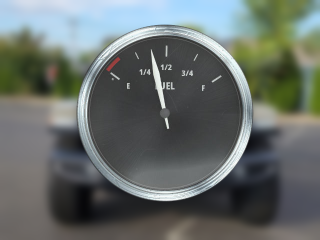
0.375
